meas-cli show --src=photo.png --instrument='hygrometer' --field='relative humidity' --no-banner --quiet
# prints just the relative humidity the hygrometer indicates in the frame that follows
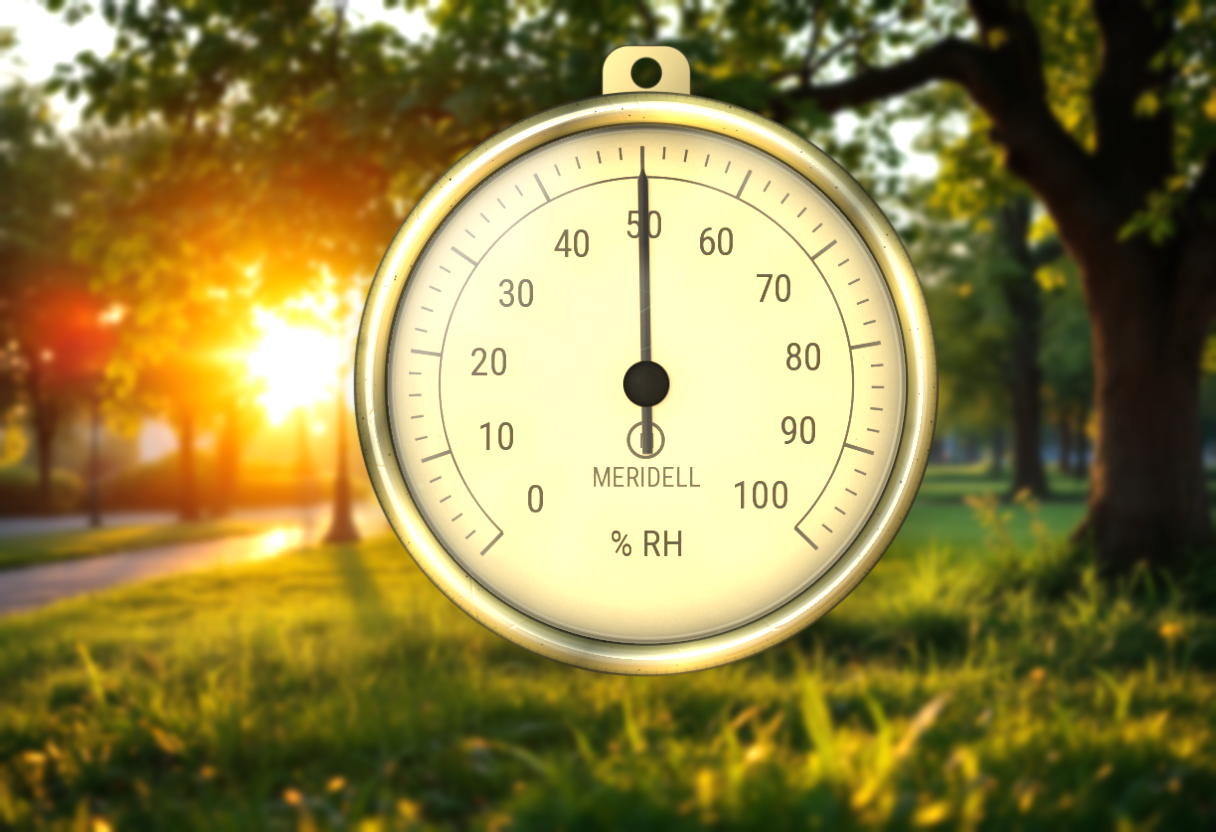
50 %
